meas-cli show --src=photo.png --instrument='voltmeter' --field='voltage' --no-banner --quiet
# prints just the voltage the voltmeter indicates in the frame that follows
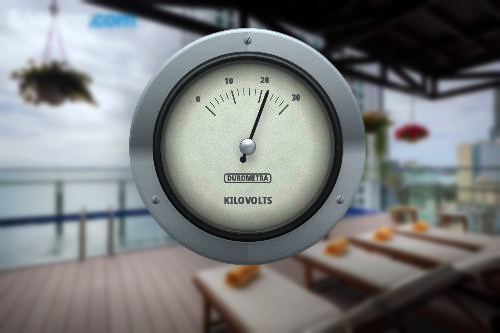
22 kV
